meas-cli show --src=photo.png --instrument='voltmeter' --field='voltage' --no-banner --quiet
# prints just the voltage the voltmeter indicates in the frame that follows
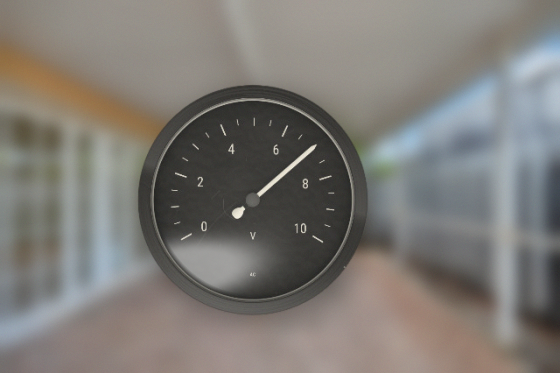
7 V
